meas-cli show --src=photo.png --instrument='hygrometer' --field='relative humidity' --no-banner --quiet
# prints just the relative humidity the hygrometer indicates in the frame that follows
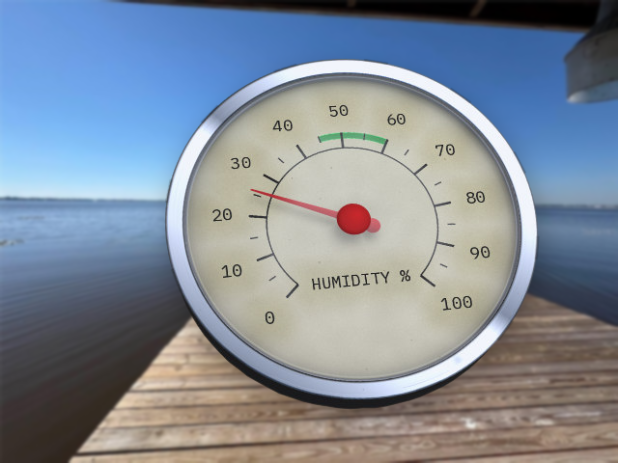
25 %
